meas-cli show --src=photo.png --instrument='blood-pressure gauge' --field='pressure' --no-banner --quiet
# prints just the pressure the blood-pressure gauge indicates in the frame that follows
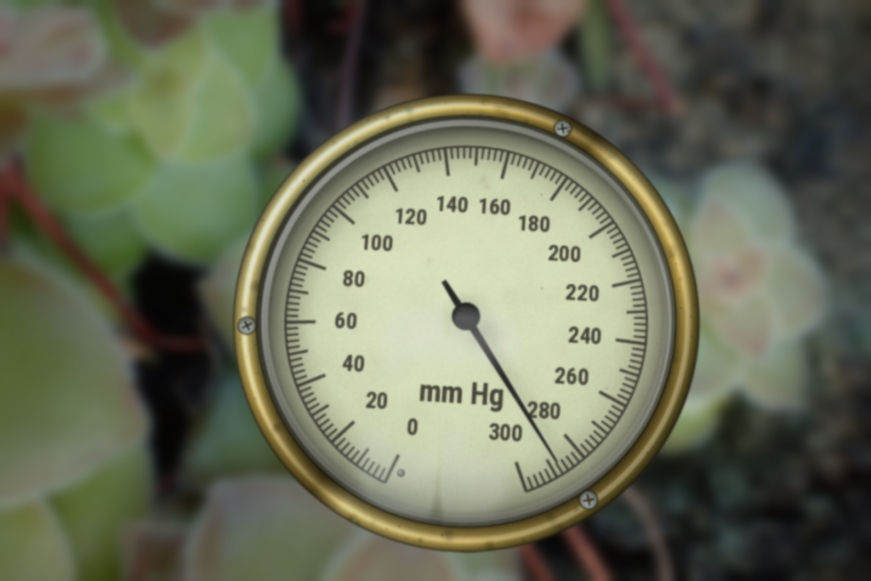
288 mmHg
